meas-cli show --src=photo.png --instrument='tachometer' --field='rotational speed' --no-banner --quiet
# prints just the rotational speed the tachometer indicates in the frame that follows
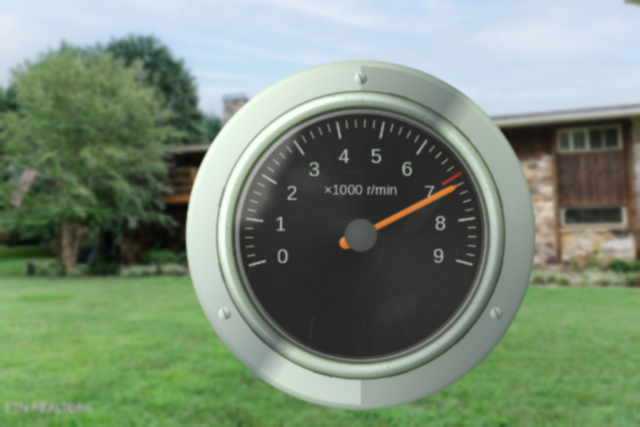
7200 rpm
